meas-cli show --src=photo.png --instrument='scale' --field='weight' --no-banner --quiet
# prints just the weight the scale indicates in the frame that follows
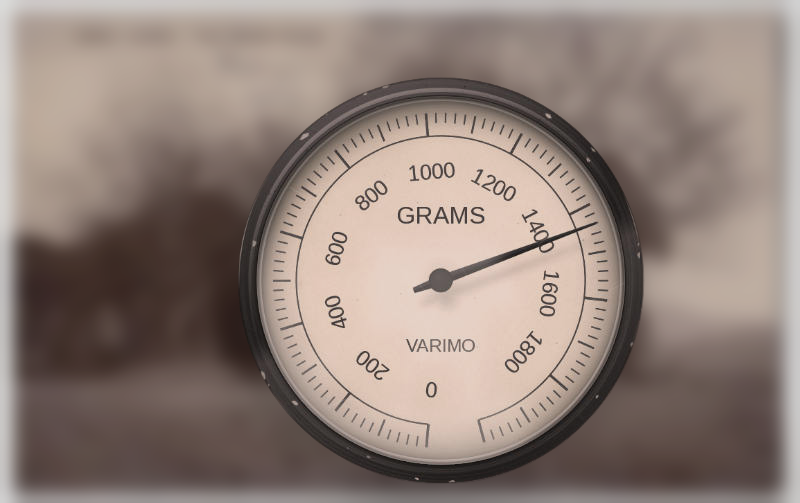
1440 g
